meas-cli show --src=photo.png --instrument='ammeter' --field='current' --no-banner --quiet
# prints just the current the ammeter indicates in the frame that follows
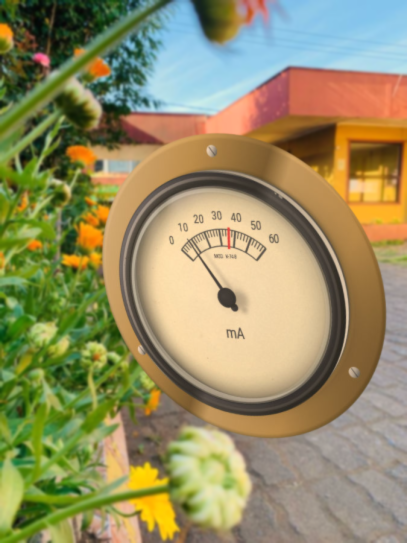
10 mA
